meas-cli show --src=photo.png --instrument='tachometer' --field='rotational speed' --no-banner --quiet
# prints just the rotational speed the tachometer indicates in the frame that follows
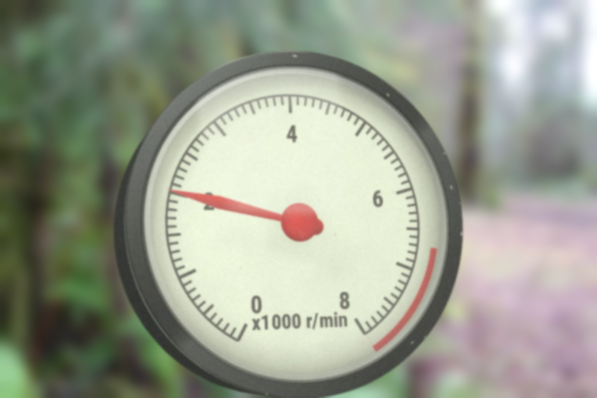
2000 rpm
